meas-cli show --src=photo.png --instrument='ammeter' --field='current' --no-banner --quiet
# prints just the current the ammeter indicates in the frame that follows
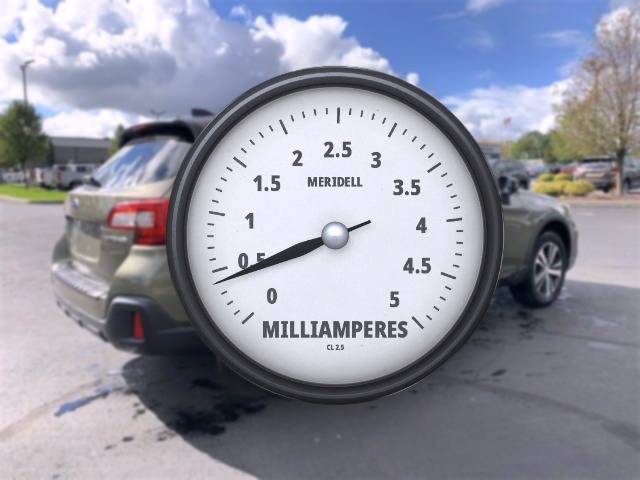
0.4 mA
